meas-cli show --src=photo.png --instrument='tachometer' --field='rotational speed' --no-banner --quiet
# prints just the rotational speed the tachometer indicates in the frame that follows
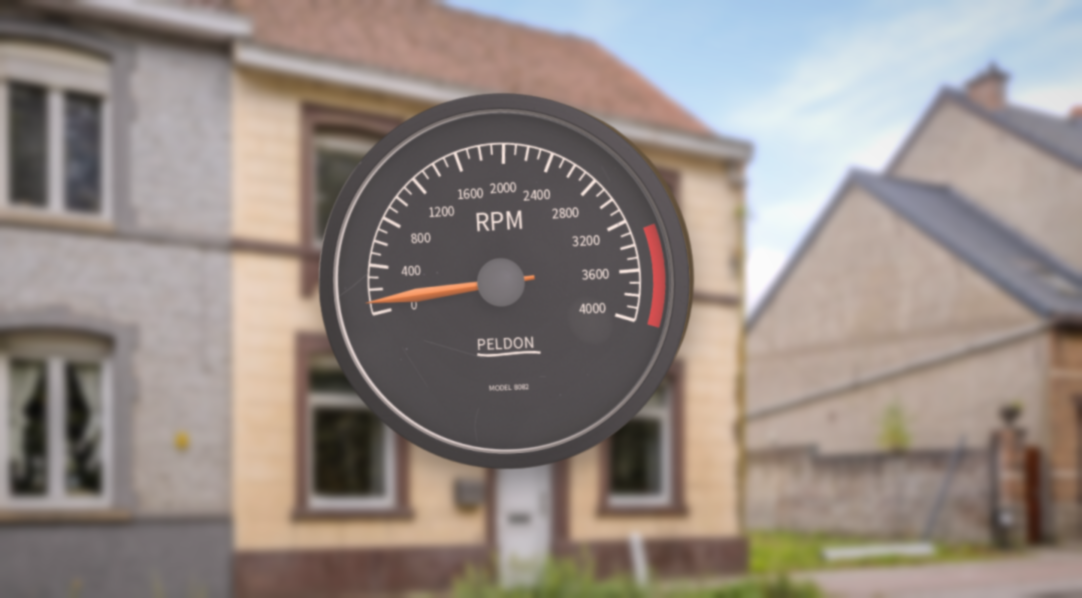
100 rpm
